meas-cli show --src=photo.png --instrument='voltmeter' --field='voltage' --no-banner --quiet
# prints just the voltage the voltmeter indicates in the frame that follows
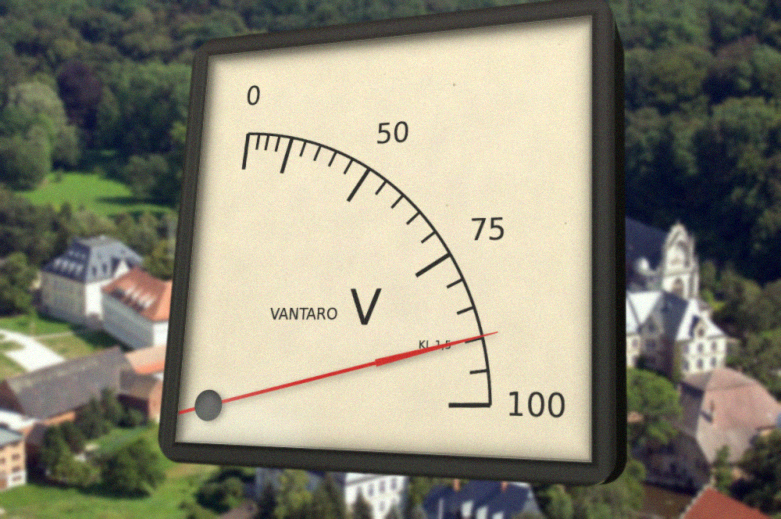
90 V
